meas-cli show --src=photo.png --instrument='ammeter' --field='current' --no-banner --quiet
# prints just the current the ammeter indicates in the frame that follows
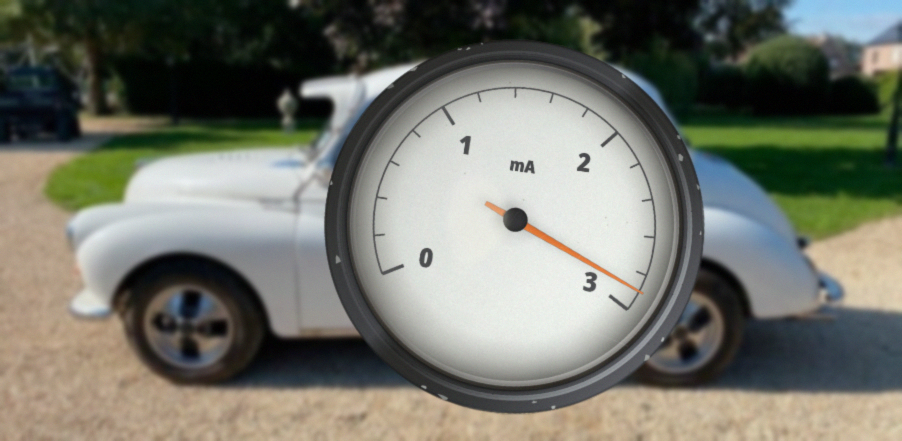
2.9 mA
